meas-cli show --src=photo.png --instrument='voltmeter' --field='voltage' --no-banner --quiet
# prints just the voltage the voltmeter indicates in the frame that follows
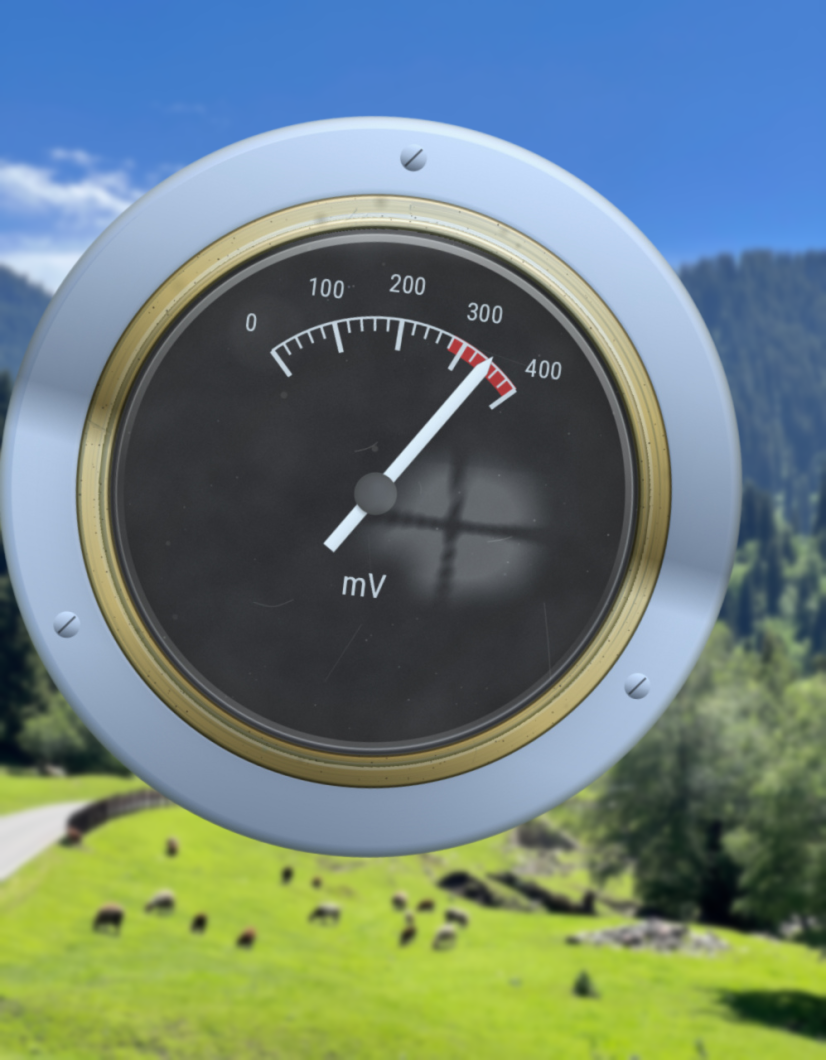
340 mV
